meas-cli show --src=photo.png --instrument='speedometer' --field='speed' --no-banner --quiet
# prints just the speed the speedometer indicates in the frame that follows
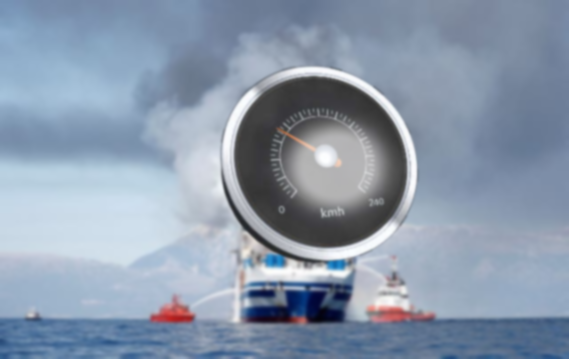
70 km/h
